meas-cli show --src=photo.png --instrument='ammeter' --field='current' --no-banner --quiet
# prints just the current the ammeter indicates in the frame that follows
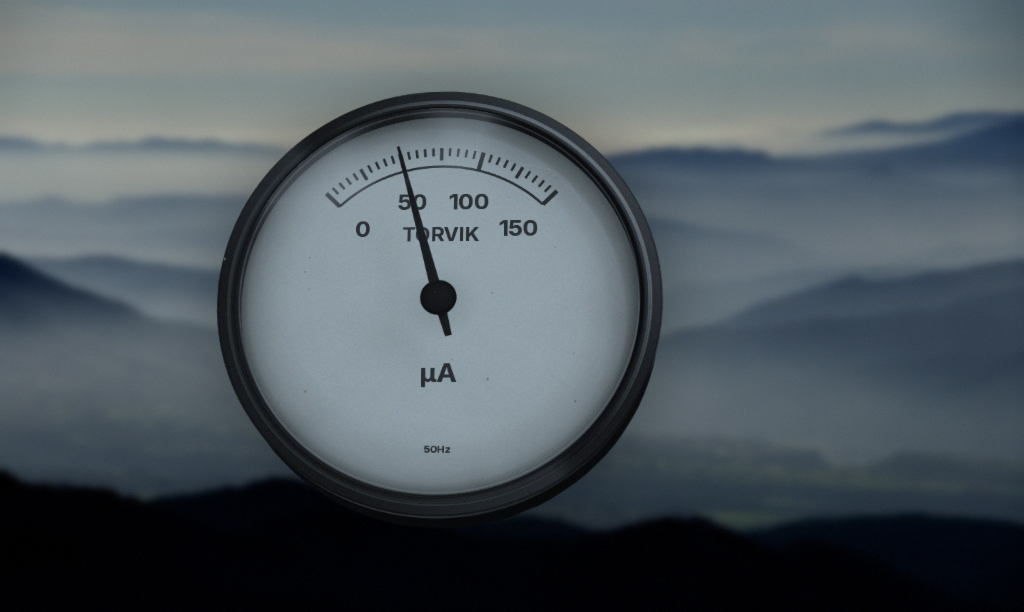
50 µA
